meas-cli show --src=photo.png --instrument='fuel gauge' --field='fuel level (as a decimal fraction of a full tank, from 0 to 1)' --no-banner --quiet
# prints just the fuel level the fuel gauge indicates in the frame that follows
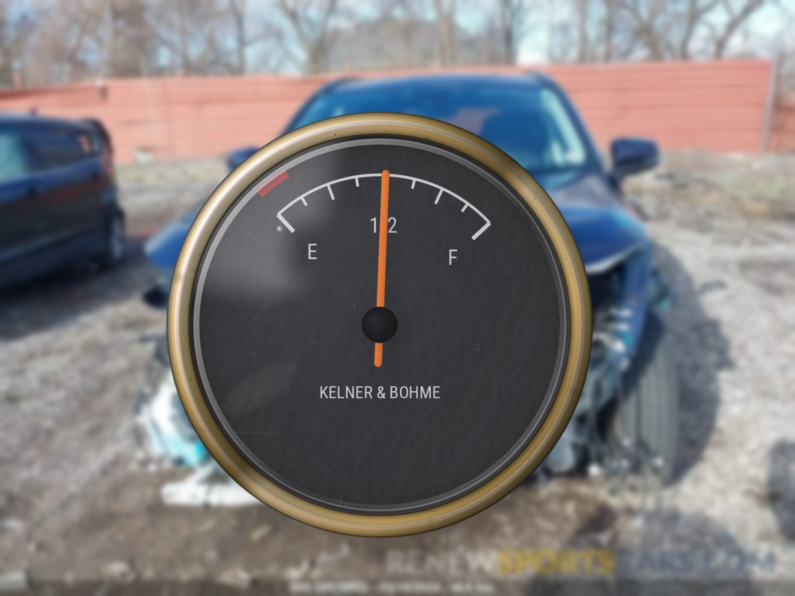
0.5
